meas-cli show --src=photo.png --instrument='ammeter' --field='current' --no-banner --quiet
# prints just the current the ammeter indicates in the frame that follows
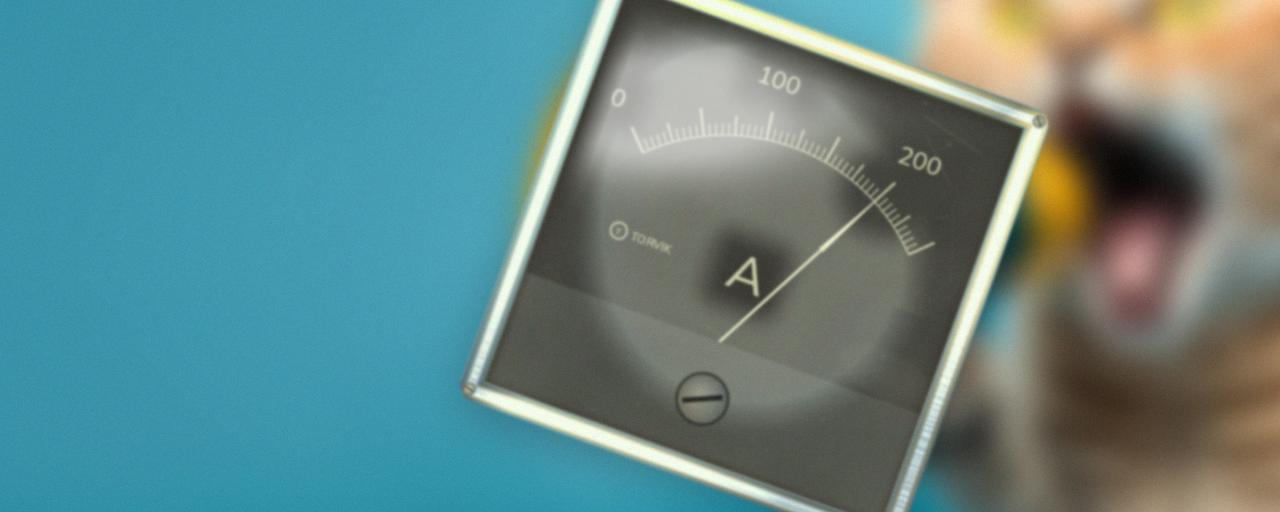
200 A
